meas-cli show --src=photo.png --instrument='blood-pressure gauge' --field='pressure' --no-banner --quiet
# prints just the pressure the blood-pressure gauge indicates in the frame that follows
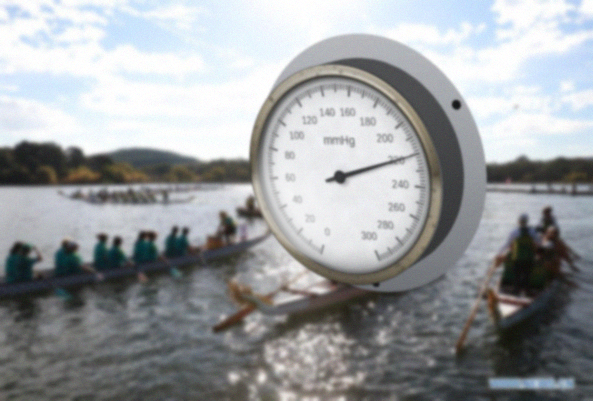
220 mmHg
